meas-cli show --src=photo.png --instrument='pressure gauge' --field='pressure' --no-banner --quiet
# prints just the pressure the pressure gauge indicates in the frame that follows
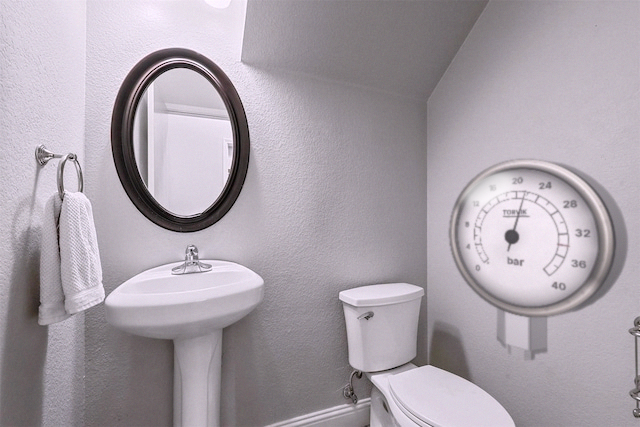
22 bar
